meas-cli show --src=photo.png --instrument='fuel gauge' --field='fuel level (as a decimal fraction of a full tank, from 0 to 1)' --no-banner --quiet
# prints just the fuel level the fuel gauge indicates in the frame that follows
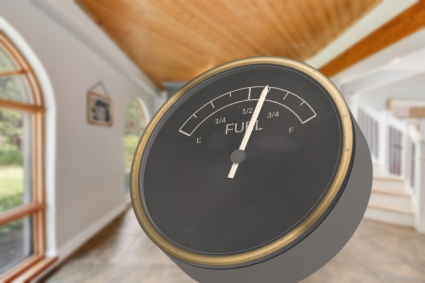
0.625
